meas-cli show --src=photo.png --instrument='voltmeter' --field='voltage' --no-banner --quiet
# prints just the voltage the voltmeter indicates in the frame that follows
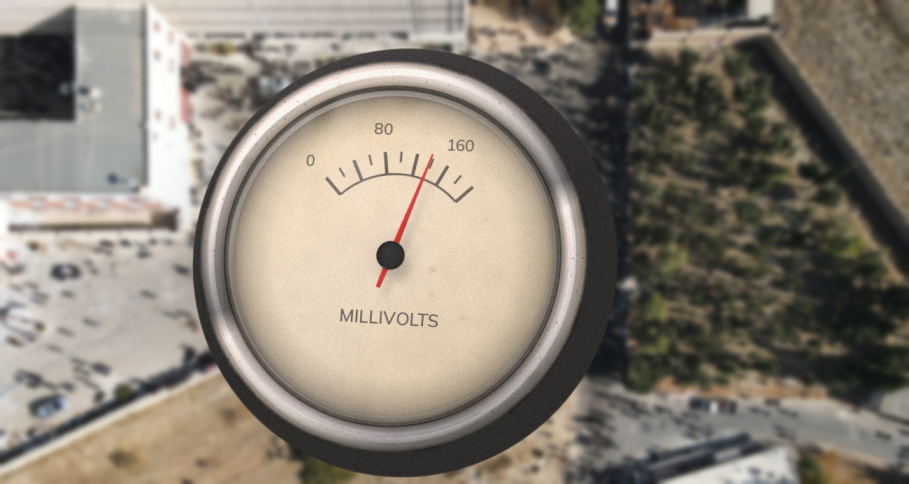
140 mV
